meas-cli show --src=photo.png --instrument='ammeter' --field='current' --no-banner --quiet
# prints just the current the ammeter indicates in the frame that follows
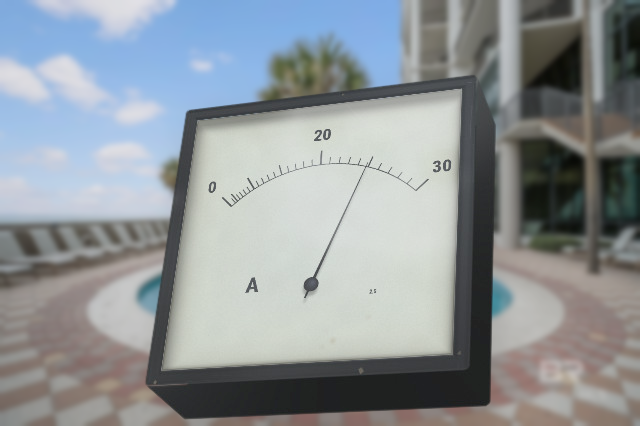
25 A
